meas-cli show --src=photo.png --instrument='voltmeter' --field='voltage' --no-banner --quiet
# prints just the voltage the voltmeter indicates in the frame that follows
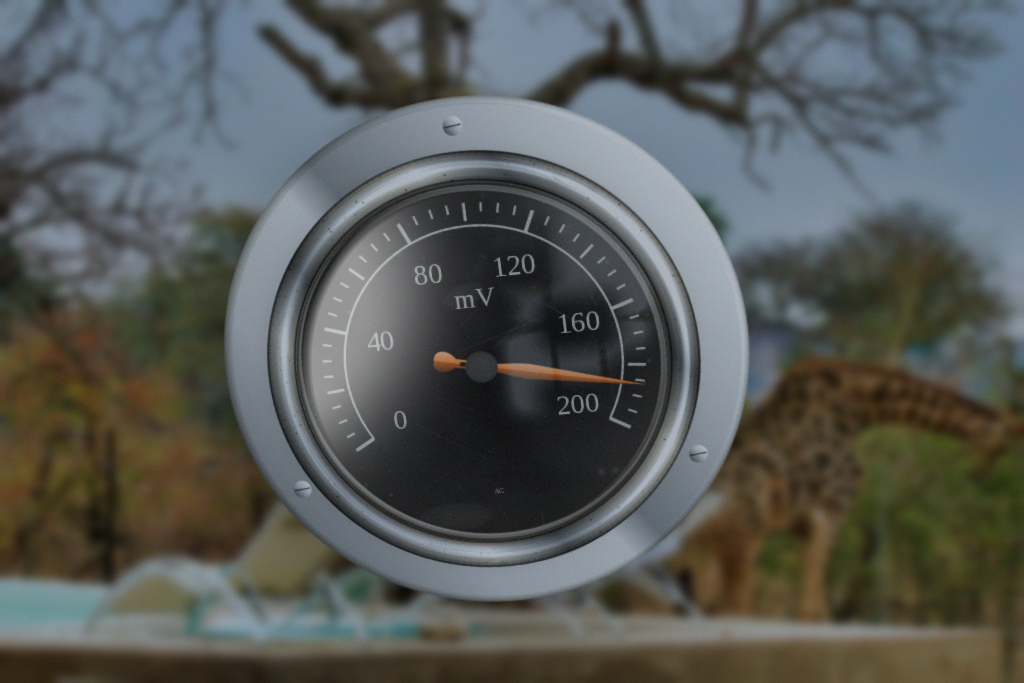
185 mV
